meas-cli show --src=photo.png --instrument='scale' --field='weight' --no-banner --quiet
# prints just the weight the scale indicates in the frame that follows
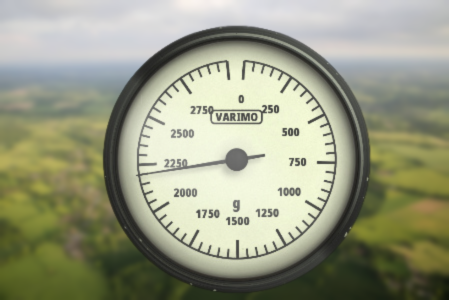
2200 g
